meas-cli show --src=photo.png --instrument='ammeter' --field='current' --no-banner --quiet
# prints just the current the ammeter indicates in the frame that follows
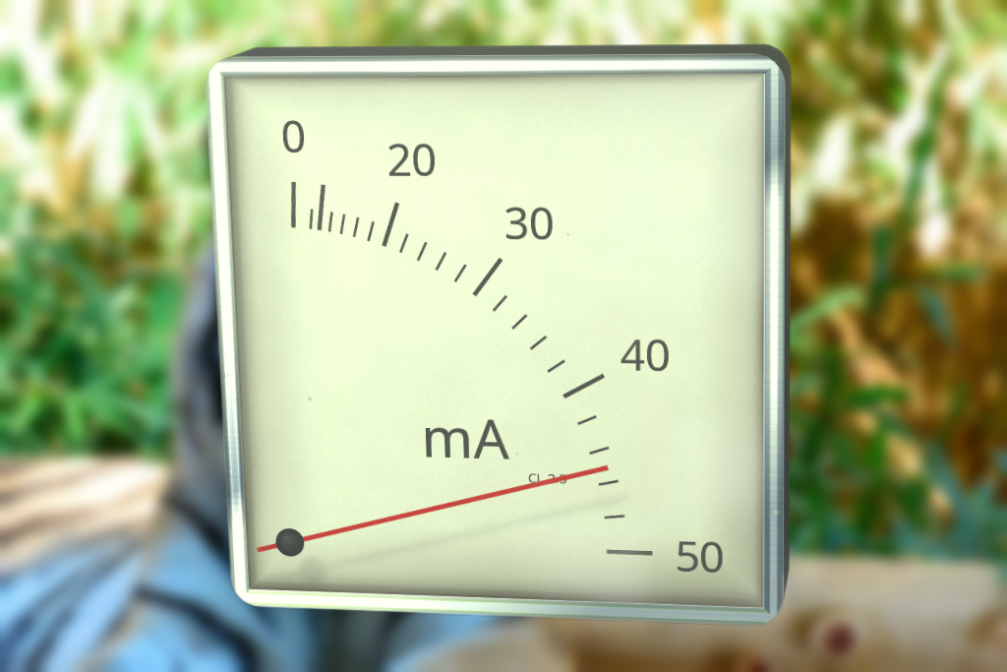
45 mA
